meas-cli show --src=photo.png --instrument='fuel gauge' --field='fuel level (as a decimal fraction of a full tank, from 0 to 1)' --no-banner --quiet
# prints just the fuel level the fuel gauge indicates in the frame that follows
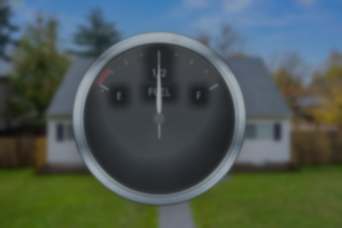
0.5
